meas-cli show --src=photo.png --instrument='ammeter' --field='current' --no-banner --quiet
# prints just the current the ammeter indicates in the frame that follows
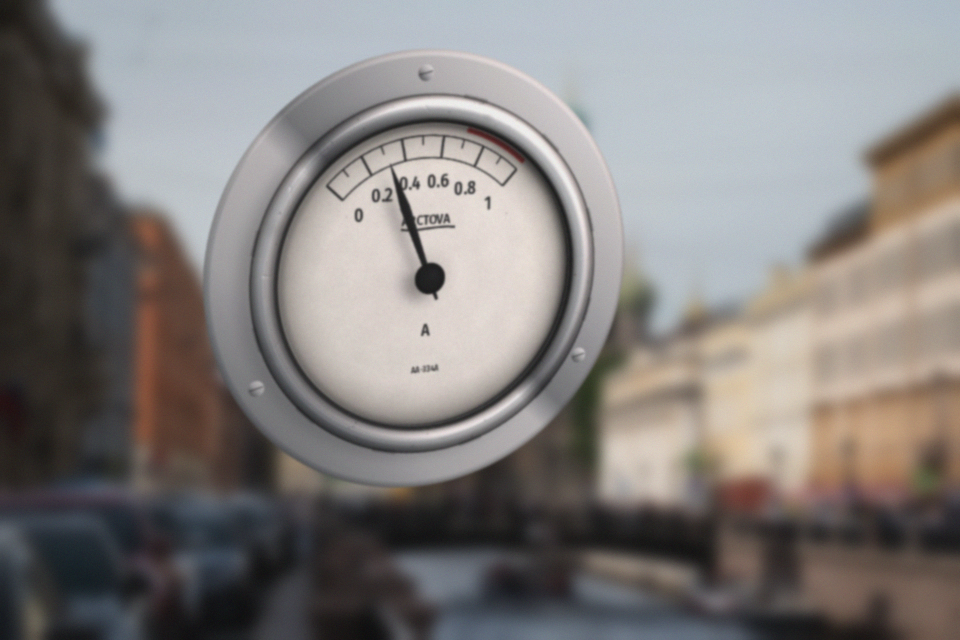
0.3 A
